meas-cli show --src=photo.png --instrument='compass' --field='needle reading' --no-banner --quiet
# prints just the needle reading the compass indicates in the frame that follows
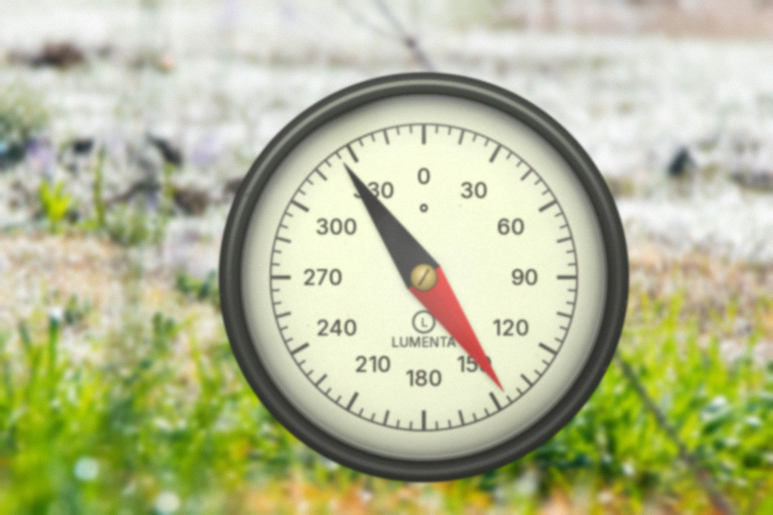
145 °
